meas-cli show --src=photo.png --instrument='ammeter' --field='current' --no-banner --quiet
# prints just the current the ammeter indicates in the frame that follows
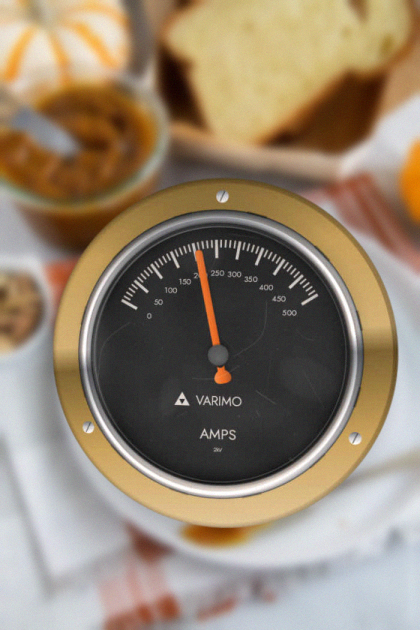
210 A
